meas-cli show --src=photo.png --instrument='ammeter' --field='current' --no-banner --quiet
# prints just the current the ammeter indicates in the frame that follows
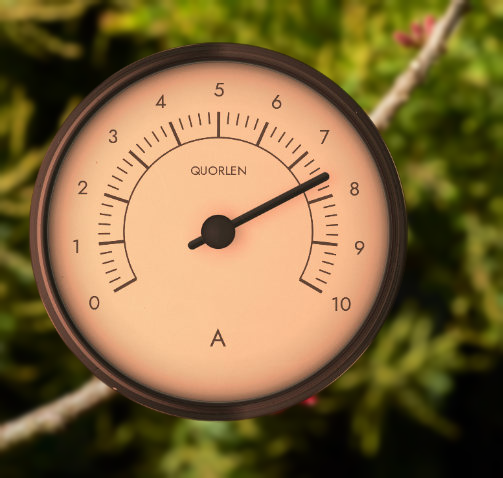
7.6 A
